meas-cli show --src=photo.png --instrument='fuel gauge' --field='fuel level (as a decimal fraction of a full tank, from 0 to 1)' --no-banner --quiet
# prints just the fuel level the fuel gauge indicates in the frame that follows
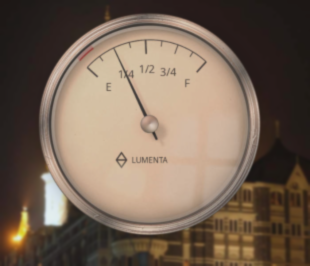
0.25
